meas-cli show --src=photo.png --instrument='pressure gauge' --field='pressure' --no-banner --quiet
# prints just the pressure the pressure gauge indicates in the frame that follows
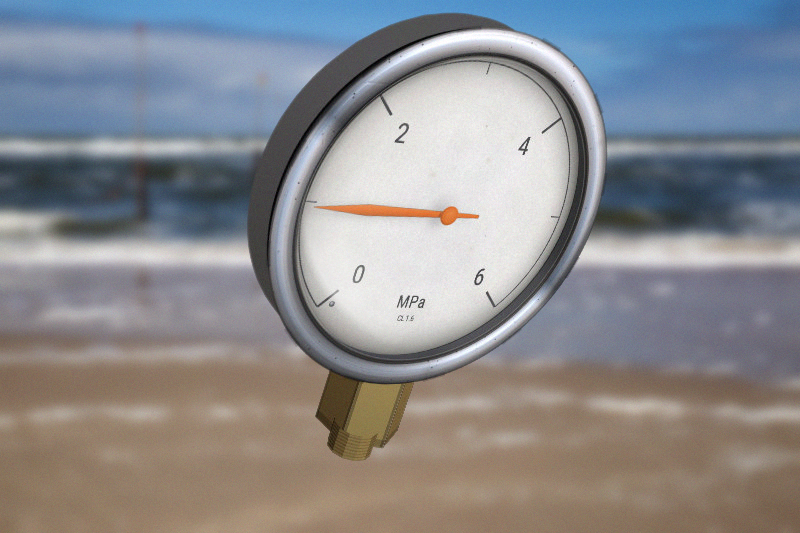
1 MPa
